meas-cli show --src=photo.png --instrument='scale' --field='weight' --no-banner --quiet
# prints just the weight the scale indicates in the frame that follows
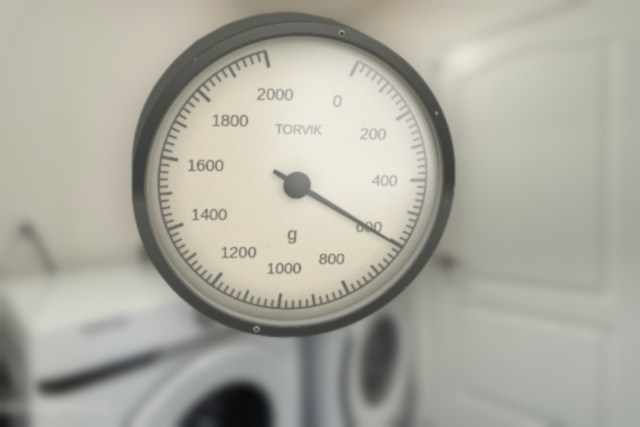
600 g
